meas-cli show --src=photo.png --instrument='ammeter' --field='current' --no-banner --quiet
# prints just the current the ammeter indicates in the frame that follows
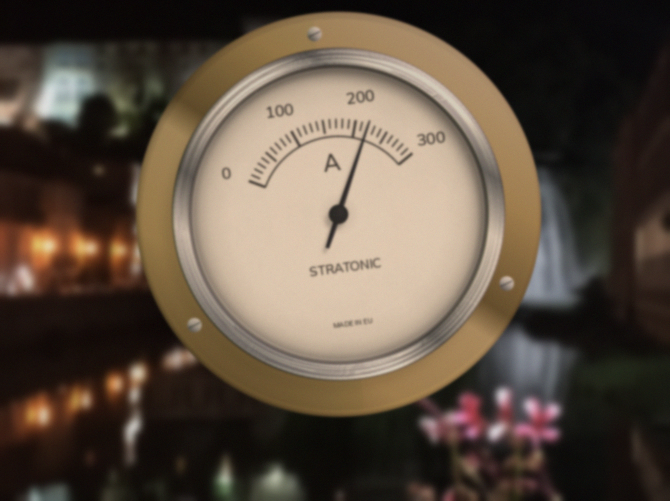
220 A
